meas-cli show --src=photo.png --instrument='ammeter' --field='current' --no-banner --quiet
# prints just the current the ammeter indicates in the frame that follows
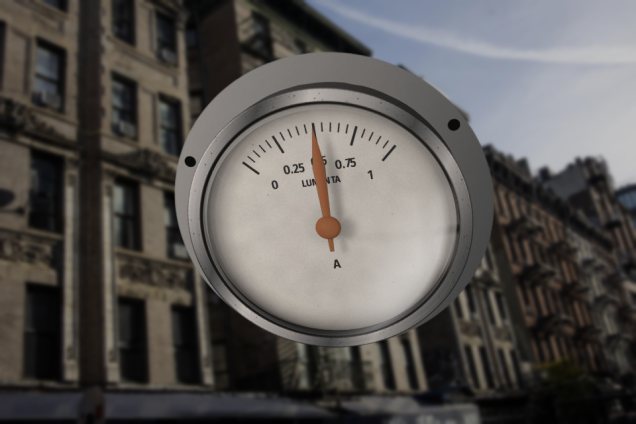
0.5 A
